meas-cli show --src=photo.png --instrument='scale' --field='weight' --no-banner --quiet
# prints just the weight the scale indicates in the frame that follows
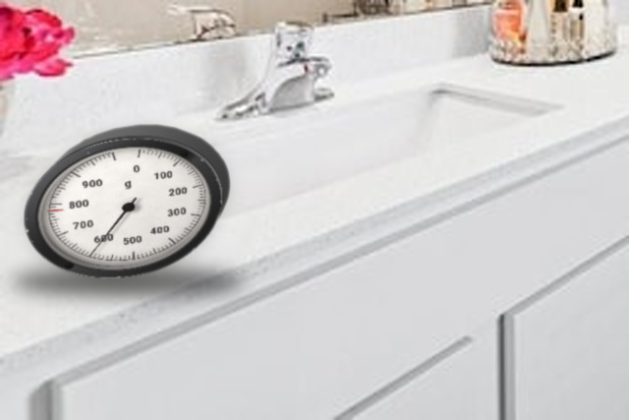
600 g
